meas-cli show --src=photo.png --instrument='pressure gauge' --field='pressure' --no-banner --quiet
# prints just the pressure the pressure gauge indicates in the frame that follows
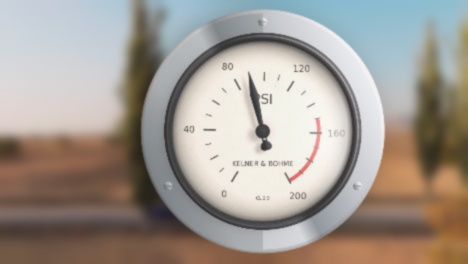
90 psi
